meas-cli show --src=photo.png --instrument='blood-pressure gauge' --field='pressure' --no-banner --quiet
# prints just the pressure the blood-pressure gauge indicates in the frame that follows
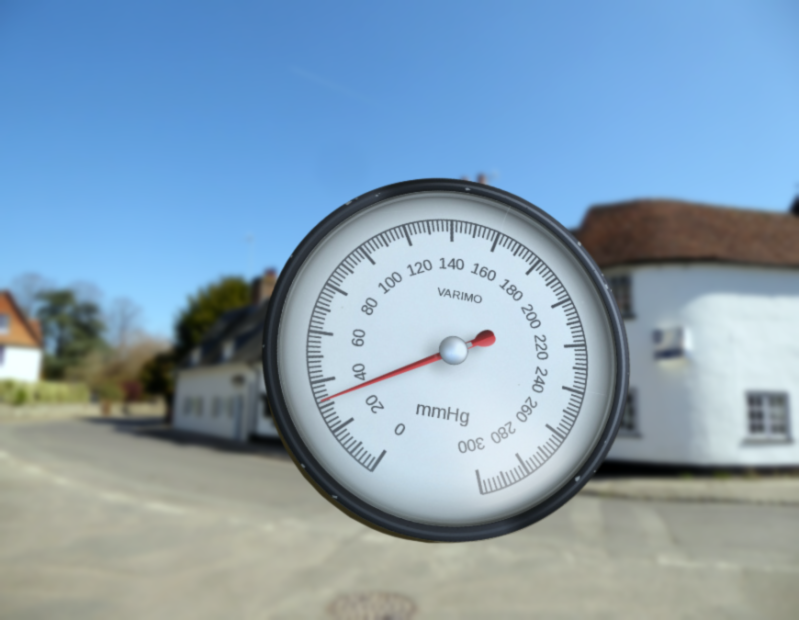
32 mmHg
